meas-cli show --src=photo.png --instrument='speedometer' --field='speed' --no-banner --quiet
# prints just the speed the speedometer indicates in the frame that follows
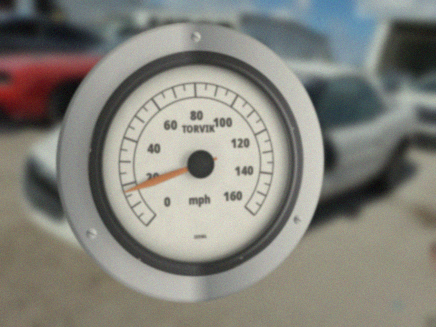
17.5 mph
